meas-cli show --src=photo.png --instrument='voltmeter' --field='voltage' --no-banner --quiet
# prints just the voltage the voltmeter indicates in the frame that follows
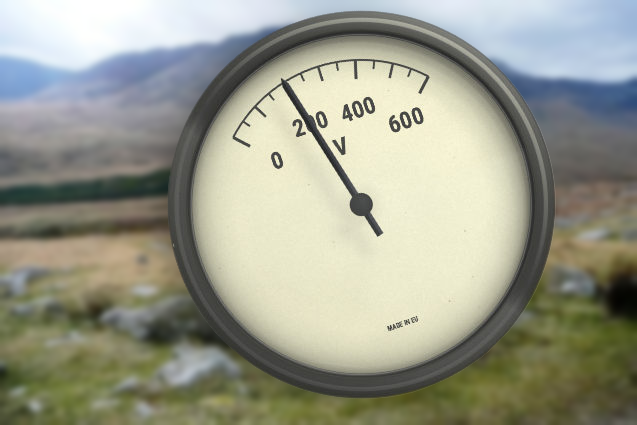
200 V
